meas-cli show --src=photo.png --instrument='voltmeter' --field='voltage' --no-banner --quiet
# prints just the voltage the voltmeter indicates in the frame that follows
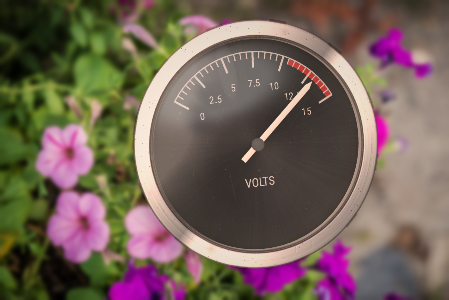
13 V
